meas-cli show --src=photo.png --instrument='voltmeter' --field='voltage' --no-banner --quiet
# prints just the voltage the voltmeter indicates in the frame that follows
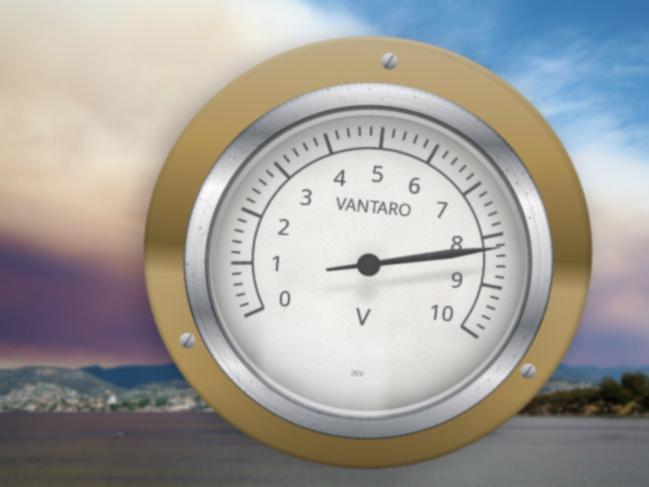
8.2 V
